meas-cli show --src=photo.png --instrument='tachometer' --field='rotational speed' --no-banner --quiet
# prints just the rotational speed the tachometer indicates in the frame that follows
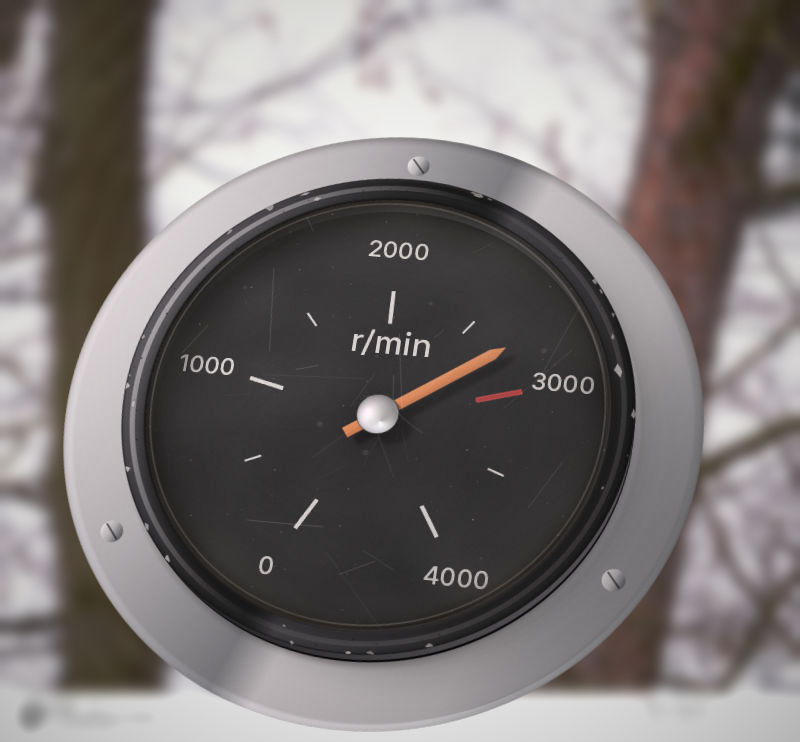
2750 rpm
